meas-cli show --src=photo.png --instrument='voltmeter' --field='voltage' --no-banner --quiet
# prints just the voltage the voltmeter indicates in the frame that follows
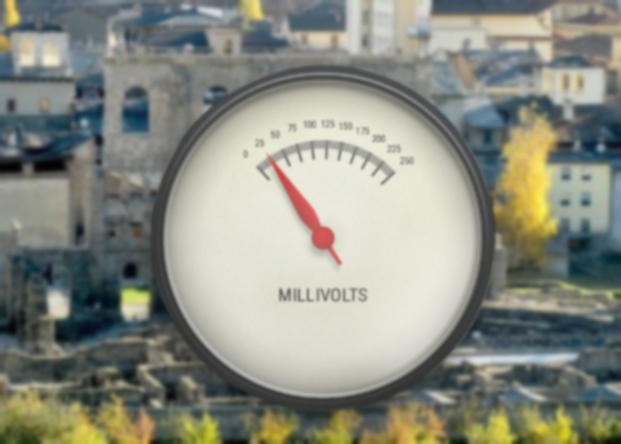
25 mV
